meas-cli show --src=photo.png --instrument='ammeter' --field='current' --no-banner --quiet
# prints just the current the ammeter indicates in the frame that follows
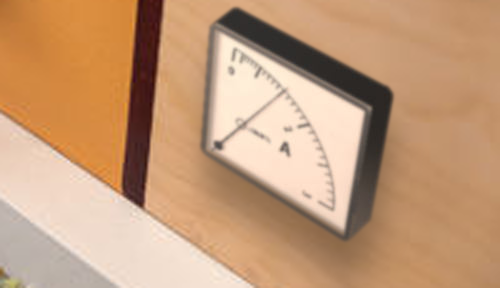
1.5 A
